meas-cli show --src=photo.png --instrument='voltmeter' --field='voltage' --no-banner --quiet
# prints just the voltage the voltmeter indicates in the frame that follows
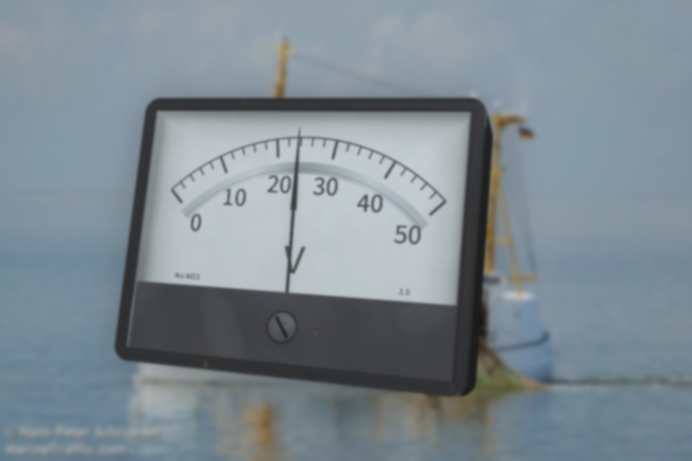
24 V
